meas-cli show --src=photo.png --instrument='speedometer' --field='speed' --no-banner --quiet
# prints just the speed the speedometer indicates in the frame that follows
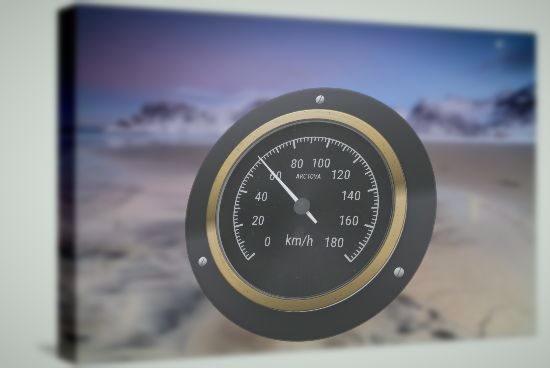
60 km/h
